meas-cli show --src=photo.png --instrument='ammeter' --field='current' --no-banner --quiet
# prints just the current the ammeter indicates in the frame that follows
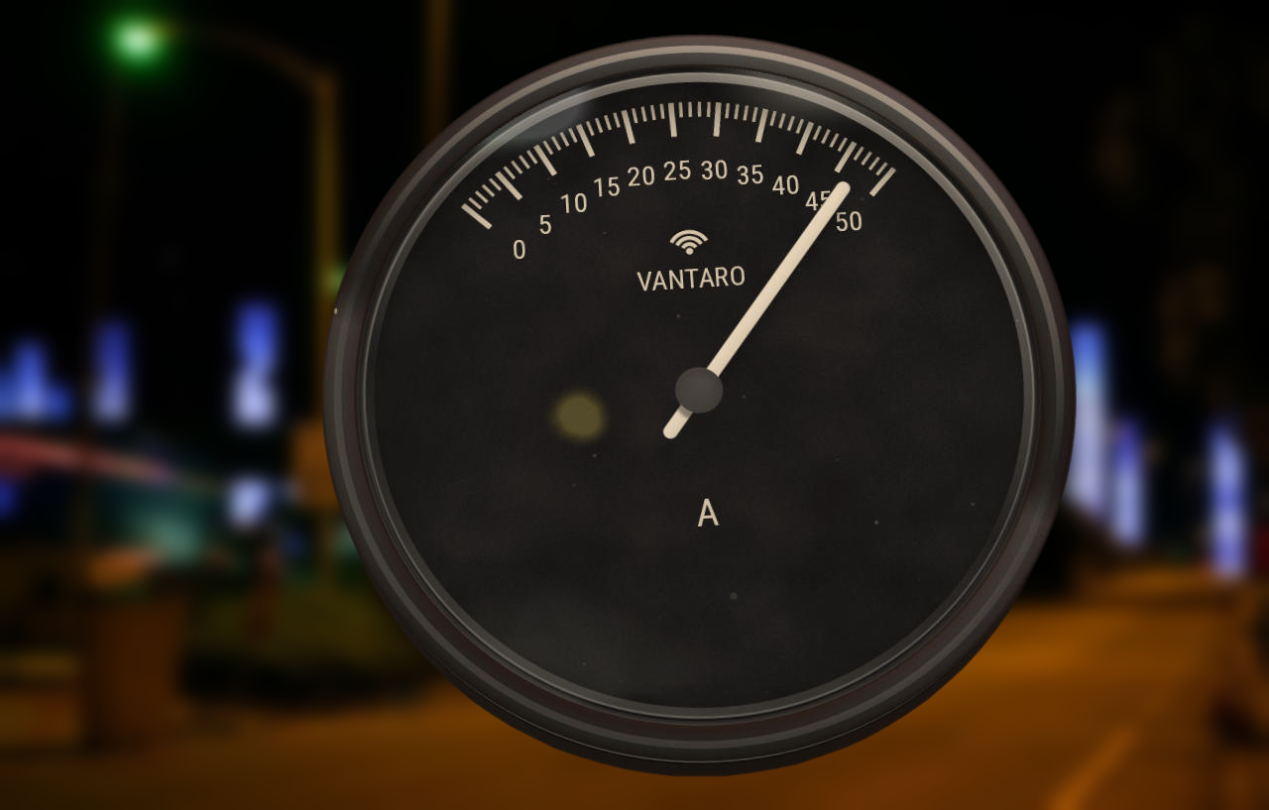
47 A
